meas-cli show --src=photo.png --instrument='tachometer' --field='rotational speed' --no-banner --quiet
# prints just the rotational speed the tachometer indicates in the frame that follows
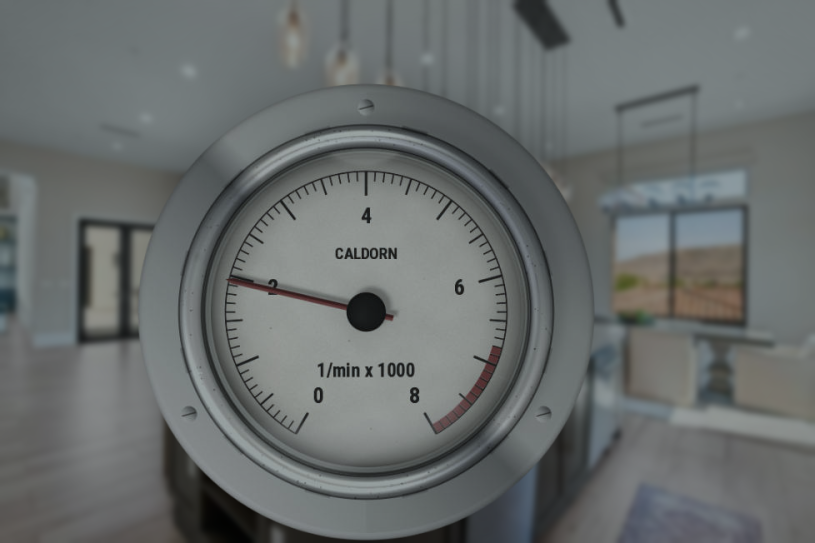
1950 rpm
